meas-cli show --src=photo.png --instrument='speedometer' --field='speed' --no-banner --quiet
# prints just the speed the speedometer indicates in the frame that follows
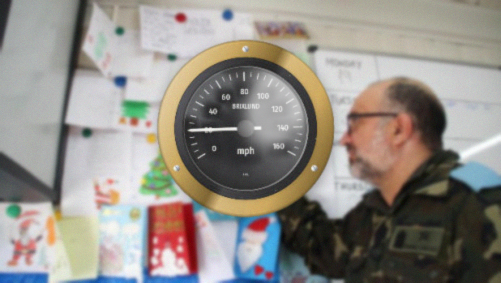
20 mph
